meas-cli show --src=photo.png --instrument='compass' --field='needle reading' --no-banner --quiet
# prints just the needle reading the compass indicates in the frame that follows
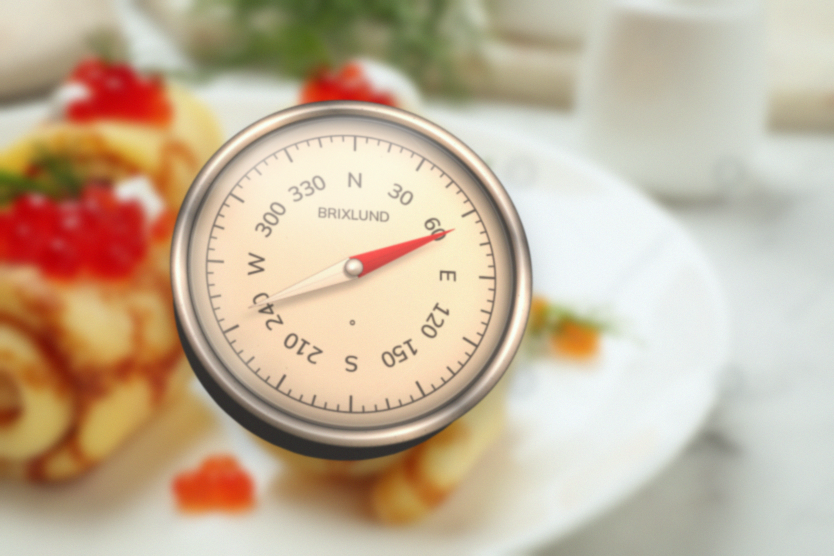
65 °
